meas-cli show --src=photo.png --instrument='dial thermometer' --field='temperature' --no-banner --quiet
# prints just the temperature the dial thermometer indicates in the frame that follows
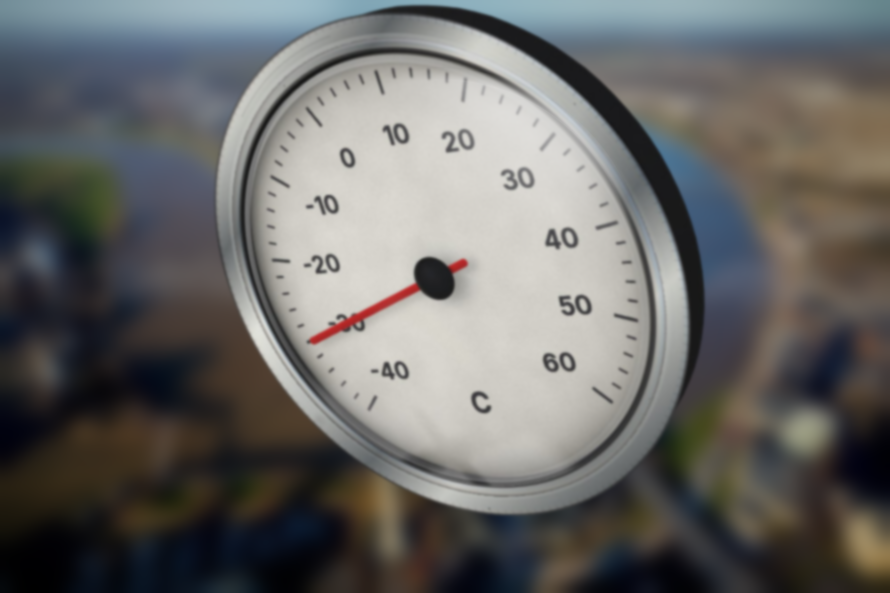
-30 °C
